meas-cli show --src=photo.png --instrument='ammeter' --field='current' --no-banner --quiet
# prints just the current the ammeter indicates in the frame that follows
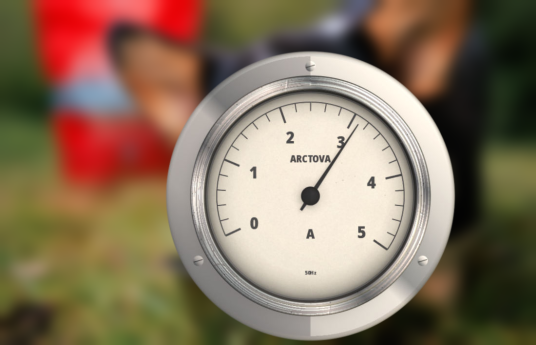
3.1 A
